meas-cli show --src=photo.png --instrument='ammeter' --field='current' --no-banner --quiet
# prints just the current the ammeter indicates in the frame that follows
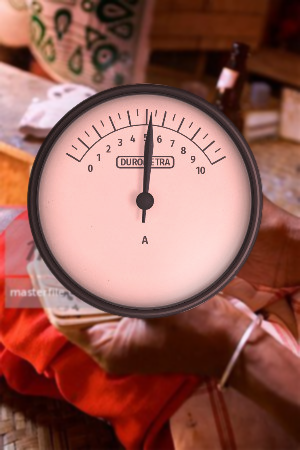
5.25 A
